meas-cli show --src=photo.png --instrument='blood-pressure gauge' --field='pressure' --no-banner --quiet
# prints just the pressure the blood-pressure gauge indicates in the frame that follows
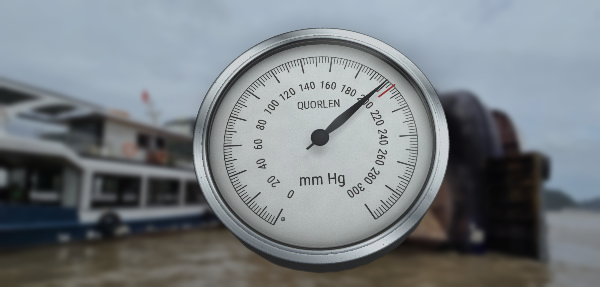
200 mmHg
